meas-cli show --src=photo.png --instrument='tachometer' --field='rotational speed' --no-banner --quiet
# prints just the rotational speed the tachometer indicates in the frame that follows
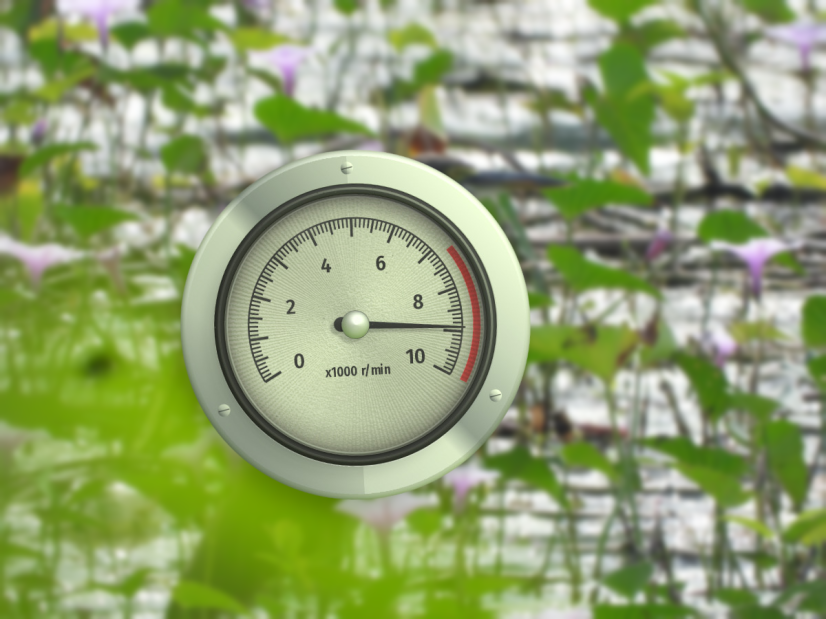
8900 rpm
